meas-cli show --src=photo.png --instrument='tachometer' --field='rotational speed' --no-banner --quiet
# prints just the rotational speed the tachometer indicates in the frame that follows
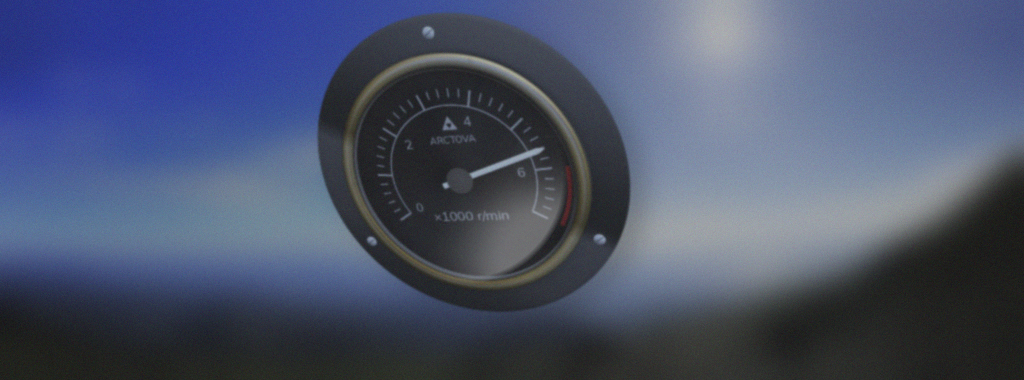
5600 rpm
